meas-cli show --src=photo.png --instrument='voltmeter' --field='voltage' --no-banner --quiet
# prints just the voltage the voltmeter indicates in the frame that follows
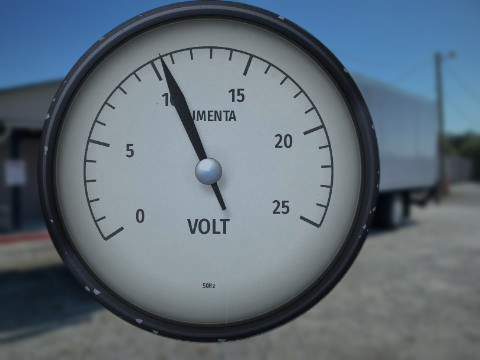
10.5 V
